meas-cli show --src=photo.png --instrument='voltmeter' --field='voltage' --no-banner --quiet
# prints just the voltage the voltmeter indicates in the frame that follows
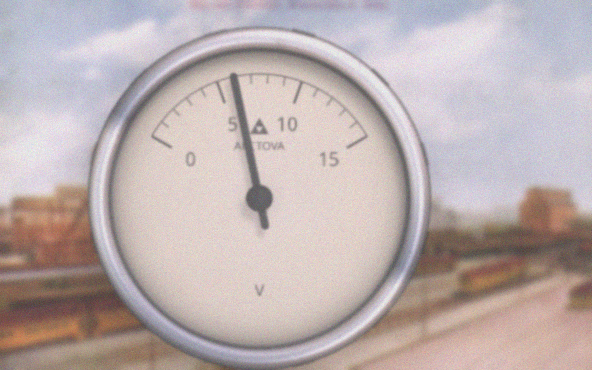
6 V
